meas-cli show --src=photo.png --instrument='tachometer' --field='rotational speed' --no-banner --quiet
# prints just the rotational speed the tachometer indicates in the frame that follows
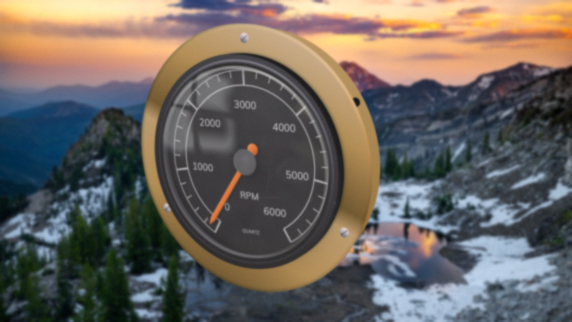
100 rpm
